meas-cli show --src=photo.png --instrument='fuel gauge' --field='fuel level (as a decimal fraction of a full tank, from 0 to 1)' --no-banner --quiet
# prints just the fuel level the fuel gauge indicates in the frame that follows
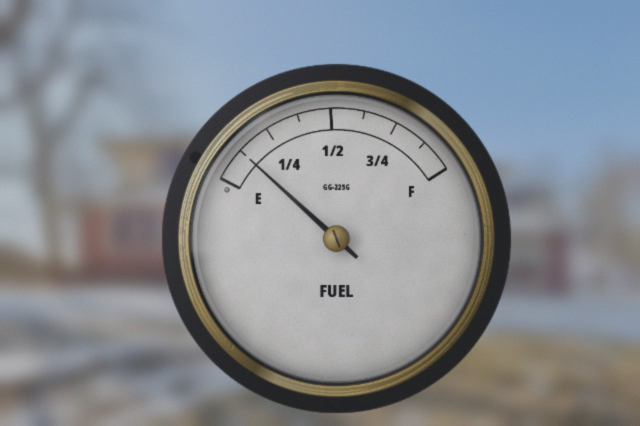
0.125
